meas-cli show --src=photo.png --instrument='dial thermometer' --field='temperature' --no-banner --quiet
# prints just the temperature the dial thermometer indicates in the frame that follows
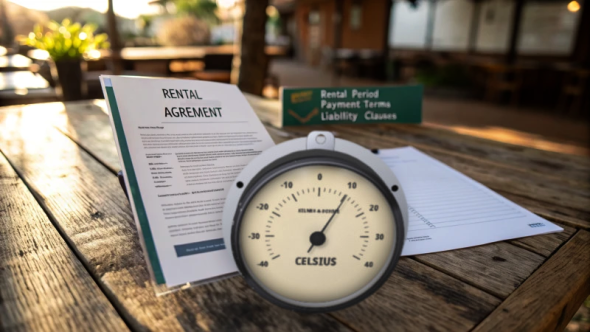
10 °C
